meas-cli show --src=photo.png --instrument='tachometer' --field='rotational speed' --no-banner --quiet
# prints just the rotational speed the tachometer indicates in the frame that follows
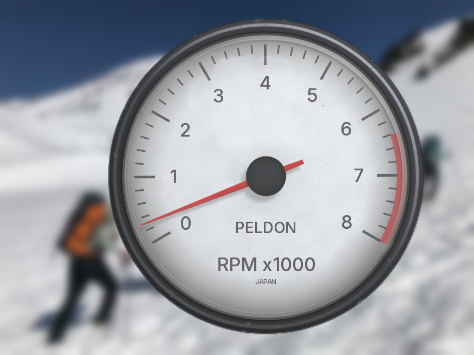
300 rpm
